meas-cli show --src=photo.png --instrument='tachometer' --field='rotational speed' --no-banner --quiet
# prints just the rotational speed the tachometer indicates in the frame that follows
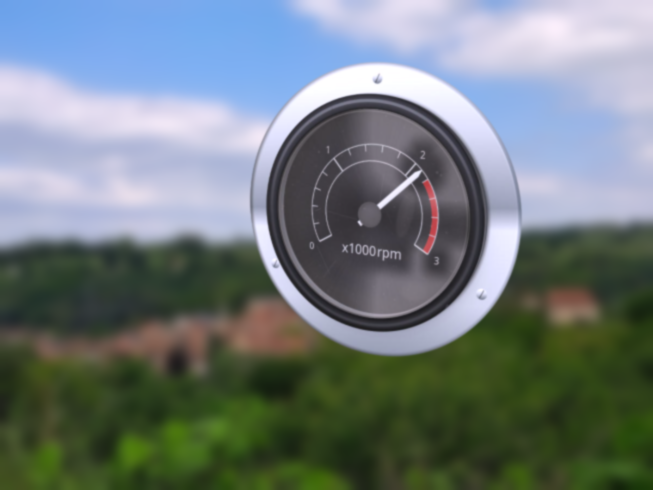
2100 rpm
